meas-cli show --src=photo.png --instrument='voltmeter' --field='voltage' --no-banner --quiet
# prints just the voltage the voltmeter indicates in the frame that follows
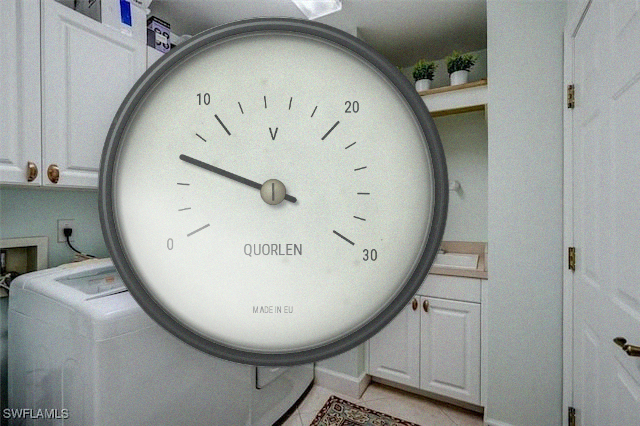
6 V
